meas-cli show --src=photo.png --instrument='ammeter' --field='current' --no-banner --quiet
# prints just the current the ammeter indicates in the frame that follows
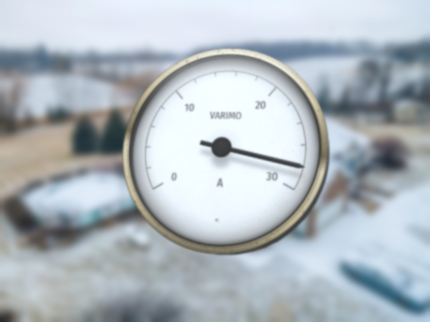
28 A
